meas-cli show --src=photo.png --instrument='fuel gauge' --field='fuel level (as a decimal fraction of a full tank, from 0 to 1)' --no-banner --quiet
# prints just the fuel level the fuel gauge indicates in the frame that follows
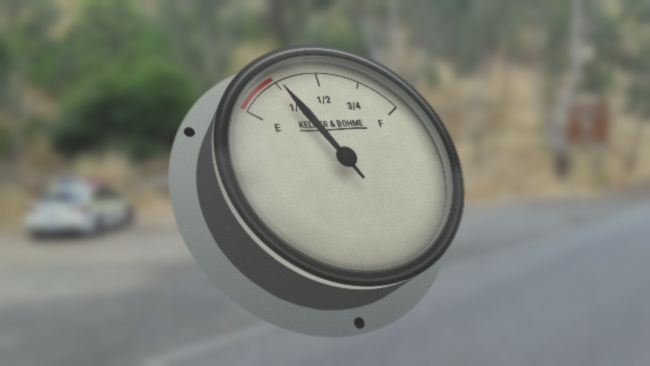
0.25
